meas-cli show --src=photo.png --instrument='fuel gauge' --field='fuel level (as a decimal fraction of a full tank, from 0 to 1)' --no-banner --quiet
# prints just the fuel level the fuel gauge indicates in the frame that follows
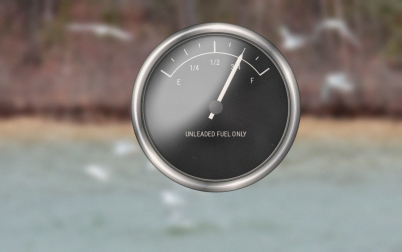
0.75
